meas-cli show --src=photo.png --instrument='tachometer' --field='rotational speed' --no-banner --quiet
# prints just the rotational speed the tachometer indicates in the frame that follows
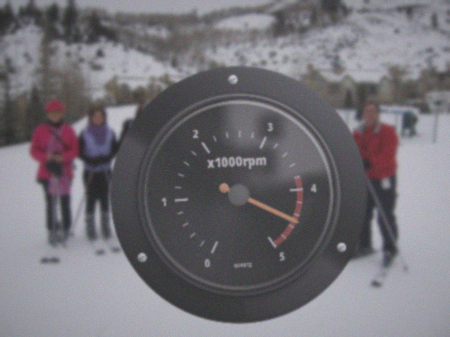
4500 rpm
